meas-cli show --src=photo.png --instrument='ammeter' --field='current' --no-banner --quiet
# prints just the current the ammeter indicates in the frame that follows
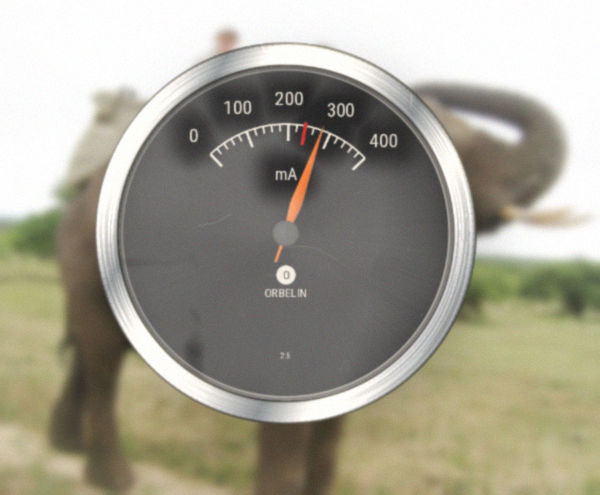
280 mA
